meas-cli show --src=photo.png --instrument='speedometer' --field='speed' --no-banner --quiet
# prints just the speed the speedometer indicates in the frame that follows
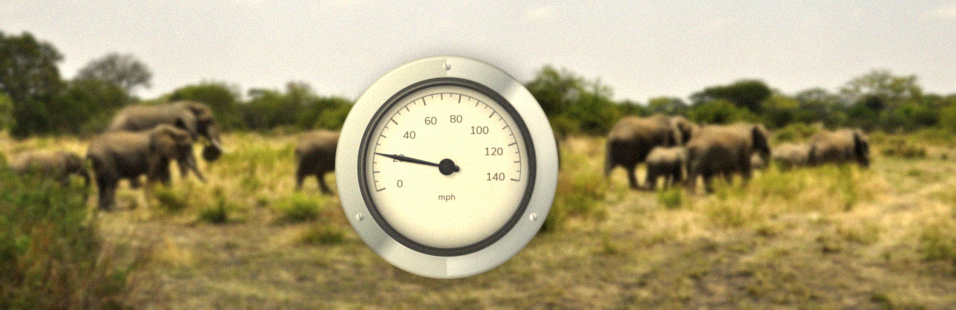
20 mph
